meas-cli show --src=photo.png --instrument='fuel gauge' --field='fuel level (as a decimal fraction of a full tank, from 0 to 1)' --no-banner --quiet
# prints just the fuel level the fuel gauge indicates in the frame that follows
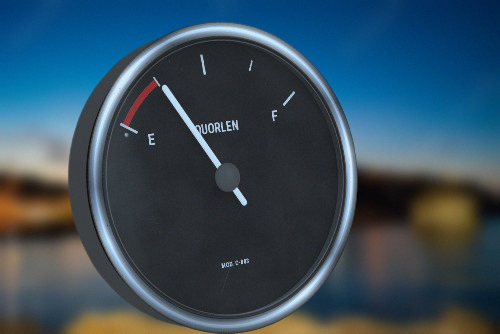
0.25
